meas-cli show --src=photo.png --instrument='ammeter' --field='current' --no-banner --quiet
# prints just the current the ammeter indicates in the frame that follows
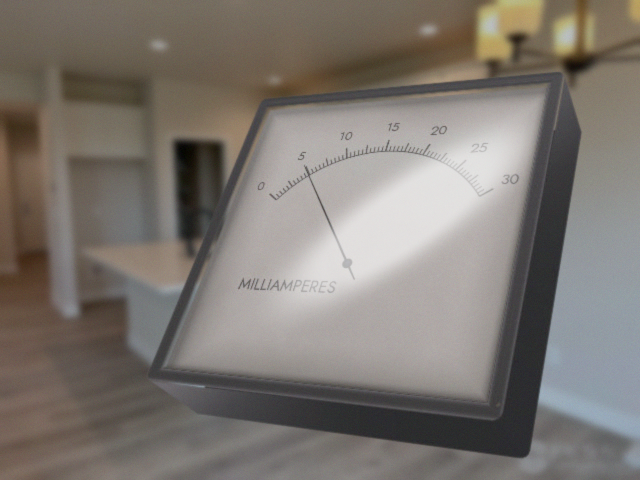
5 mA
